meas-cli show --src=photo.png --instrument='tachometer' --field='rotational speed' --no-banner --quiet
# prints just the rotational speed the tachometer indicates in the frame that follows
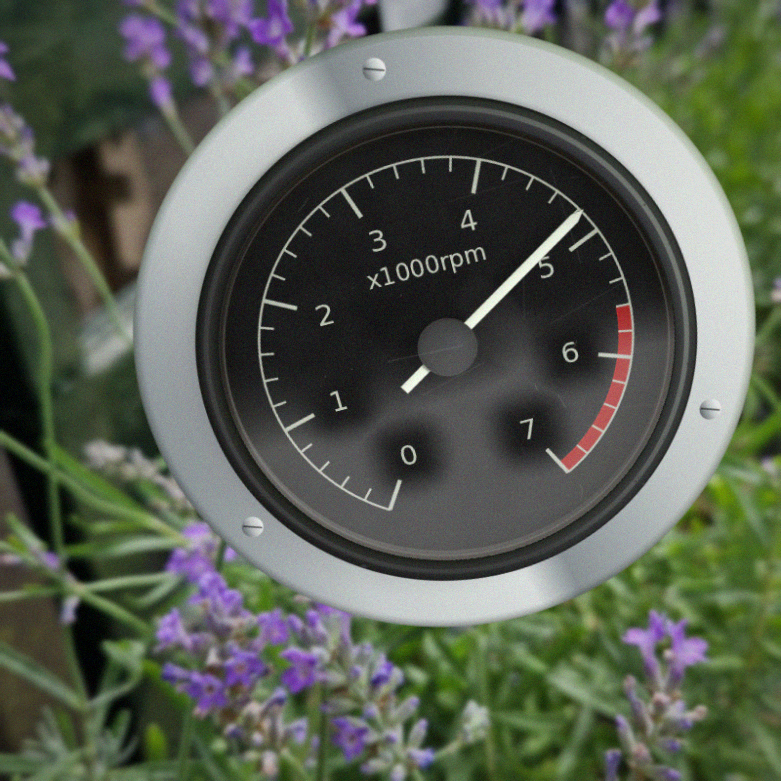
4800 rpm
